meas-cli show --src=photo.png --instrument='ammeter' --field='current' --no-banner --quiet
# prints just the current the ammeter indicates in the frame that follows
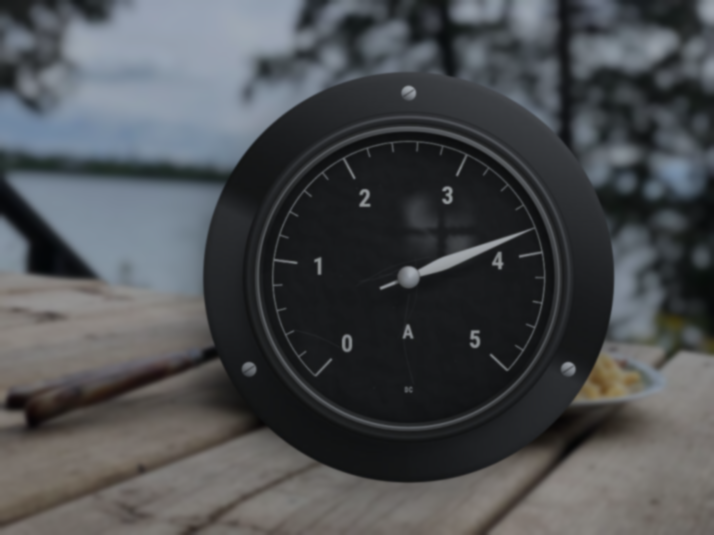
3.8 A
